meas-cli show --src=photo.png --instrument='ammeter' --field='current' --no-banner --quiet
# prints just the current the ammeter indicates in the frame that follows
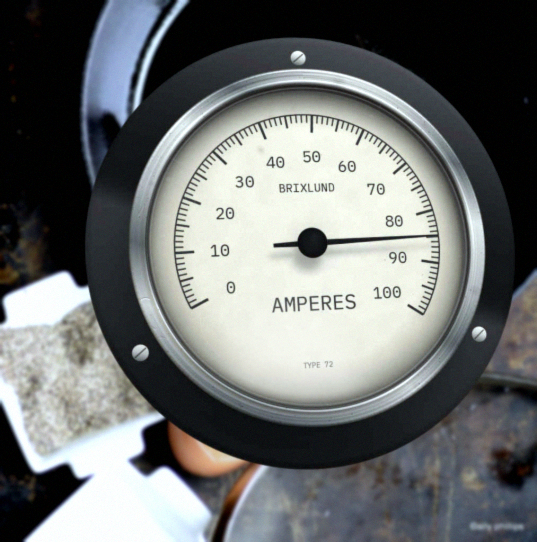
85 A
